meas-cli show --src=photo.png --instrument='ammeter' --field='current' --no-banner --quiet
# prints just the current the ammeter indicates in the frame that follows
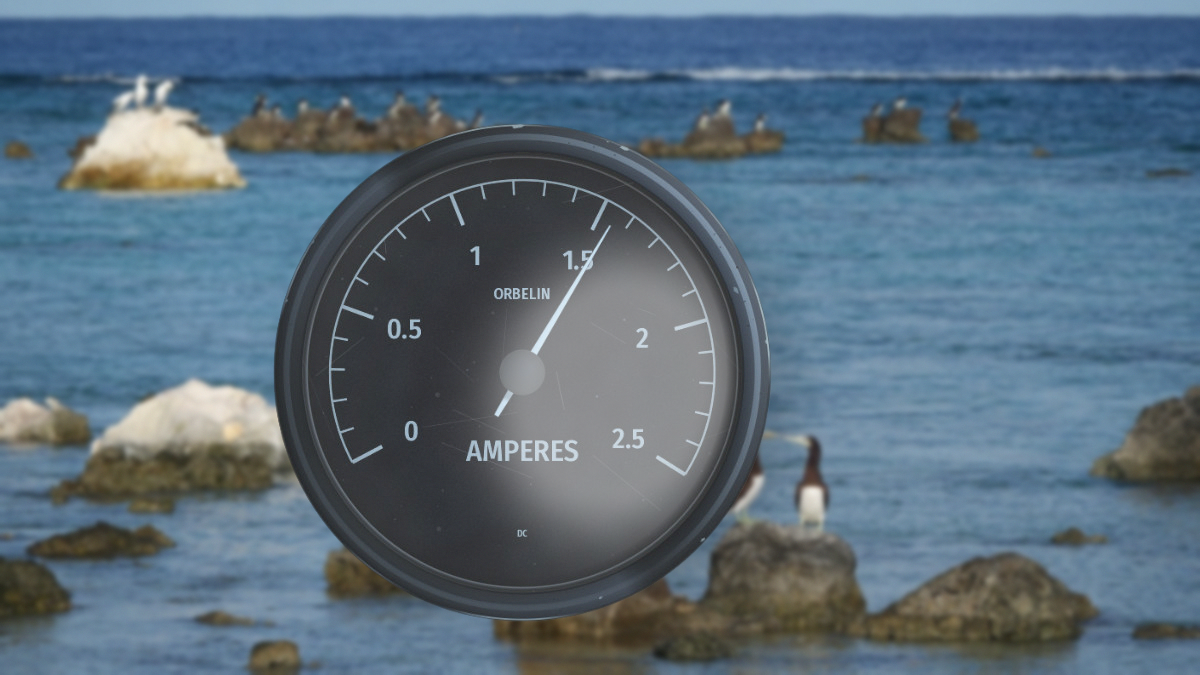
1.55 A
